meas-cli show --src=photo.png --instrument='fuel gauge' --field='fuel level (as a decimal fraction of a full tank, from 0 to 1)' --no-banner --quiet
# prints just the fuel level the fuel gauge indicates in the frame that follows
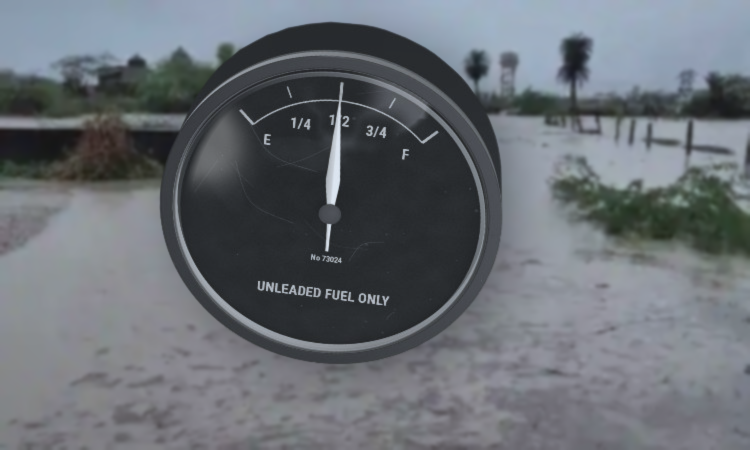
0.5
